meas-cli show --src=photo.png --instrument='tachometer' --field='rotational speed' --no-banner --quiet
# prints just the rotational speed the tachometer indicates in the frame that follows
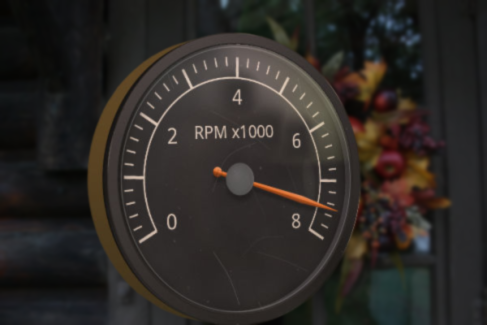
7500 rpm
